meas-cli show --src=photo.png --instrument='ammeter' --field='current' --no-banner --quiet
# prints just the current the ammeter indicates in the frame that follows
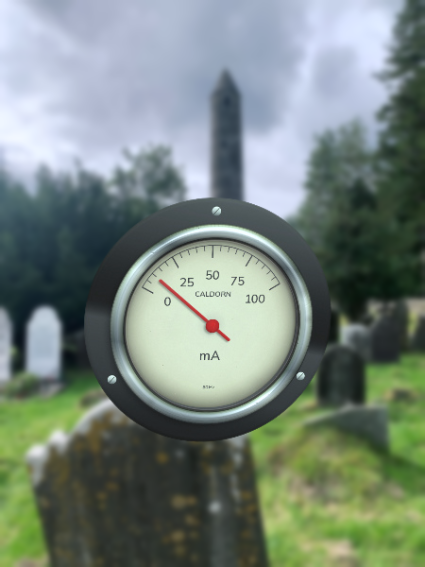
10 mA
